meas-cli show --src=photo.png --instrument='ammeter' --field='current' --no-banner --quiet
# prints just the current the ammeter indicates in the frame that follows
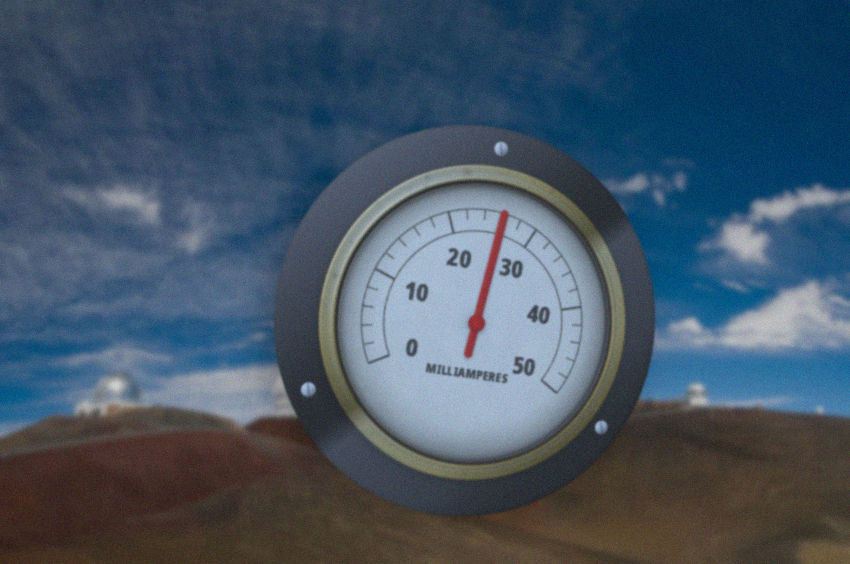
26 mA
